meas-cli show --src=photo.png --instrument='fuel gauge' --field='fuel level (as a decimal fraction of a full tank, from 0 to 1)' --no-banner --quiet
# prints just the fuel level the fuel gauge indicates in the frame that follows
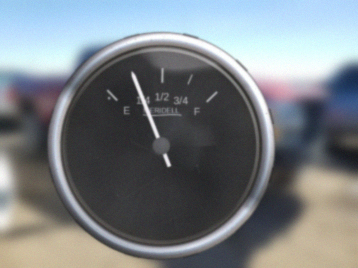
0.25
